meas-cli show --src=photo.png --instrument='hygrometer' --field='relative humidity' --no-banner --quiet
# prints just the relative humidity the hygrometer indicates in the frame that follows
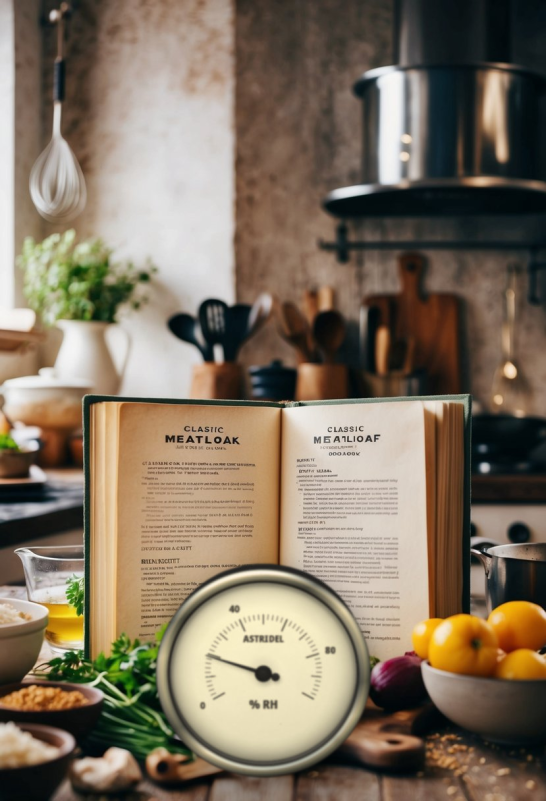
20 %
